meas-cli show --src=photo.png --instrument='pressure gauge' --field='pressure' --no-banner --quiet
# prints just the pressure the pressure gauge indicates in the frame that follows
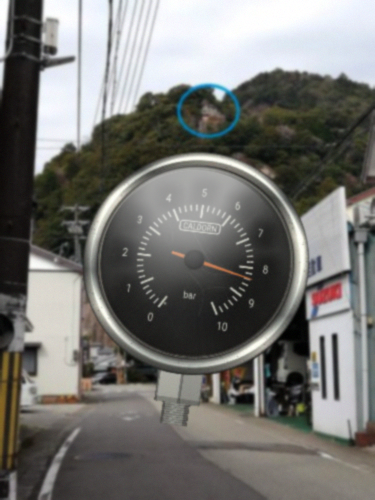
8.4 bar
